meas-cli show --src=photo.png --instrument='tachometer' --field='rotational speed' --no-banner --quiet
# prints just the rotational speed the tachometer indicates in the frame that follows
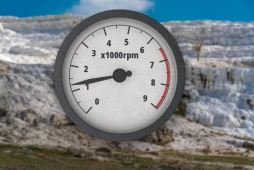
1250 rpm
